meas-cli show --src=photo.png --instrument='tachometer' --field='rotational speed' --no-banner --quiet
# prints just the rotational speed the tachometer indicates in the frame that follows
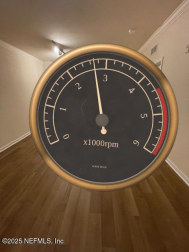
2700 rpm
